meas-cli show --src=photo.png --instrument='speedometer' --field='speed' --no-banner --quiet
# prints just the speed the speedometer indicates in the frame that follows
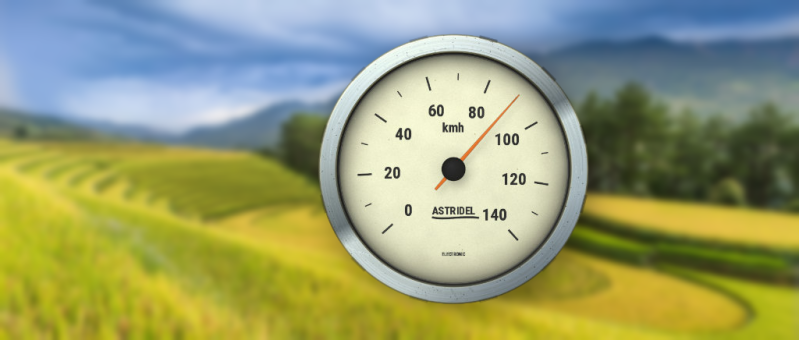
90 km/h
